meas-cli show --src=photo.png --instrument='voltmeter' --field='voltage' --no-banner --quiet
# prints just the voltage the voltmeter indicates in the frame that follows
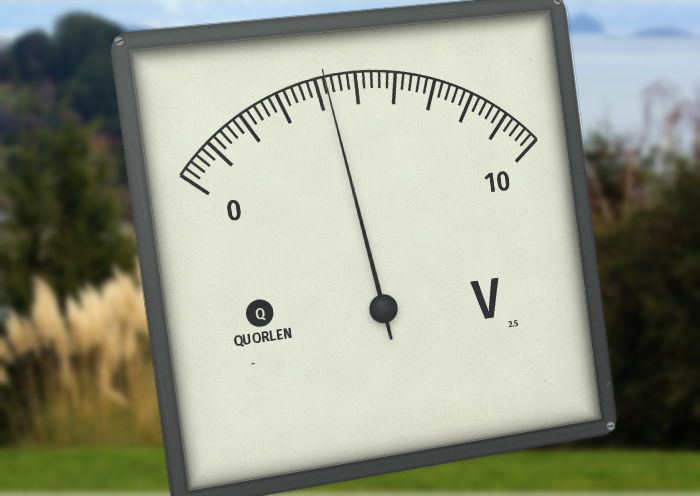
4.2 V
